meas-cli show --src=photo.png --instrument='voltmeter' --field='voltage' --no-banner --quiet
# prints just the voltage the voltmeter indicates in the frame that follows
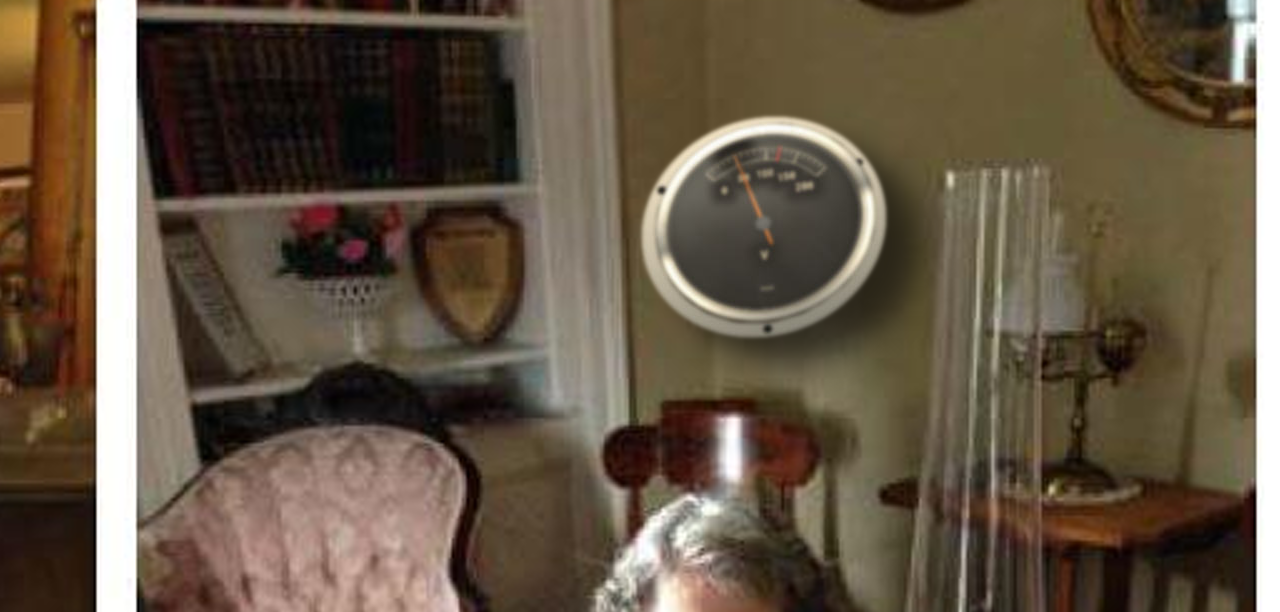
50 V
